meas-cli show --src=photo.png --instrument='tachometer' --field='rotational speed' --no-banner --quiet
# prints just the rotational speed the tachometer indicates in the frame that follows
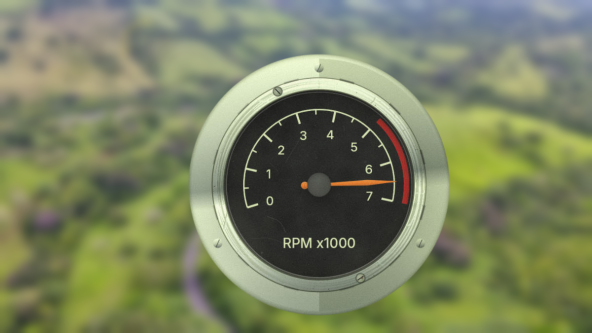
6500 rpm
